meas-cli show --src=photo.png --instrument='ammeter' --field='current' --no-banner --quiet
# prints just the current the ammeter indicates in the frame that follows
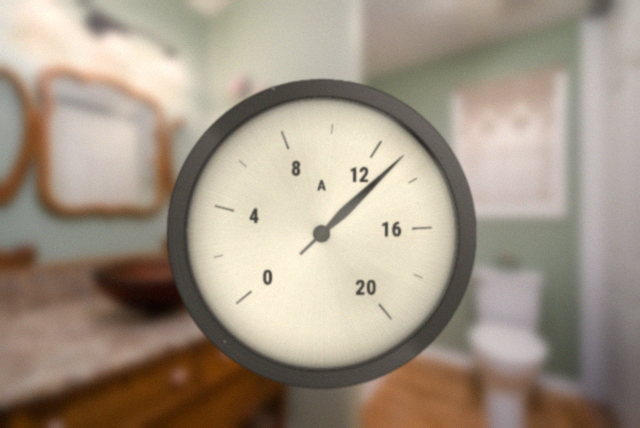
13 A
